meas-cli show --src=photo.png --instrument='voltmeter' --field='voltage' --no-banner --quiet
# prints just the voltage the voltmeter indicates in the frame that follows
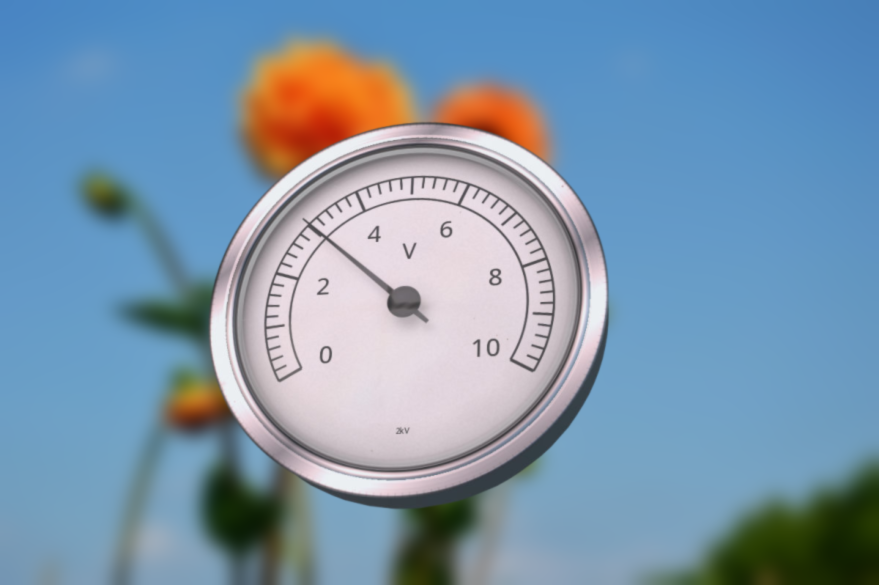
3 V
